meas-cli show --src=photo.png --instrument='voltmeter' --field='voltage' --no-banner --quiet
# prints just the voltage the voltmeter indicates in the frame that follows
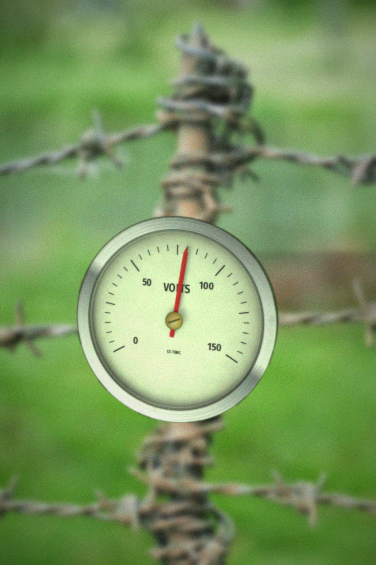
80 V
